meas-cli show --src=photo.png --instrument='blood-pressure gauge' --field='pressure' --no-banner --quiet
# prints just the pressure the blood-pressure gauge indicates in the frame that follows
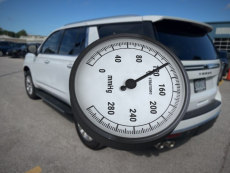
120 mmHg
